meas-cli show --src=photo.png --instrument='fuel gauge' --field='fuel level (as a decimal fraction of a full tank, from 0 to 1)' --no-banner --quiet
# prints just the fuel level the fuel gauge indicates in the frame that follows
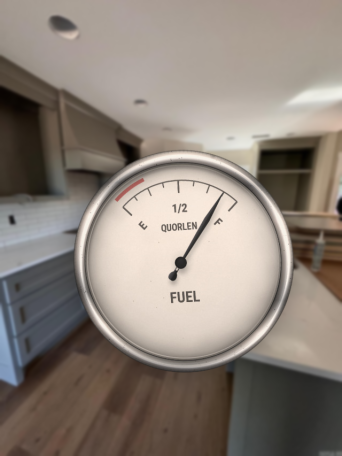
0.875
